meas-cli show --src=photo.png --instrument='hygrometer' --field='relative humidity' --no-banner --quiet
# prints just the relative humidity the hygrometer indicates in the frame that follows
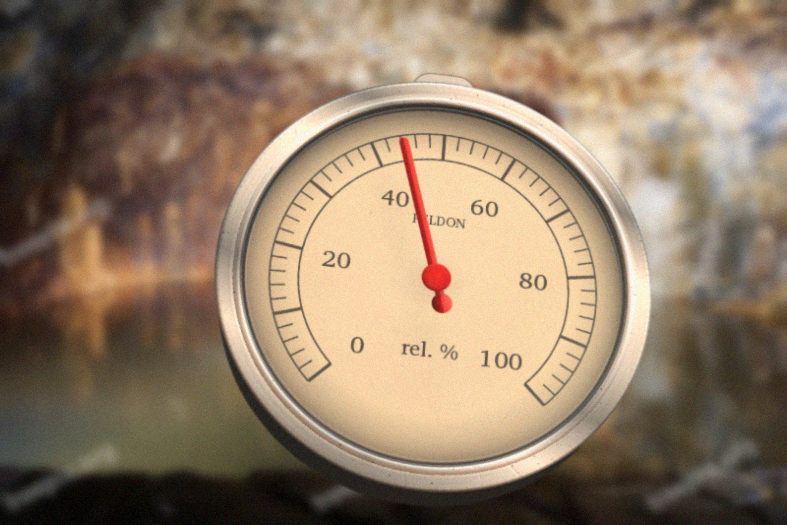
44 %
